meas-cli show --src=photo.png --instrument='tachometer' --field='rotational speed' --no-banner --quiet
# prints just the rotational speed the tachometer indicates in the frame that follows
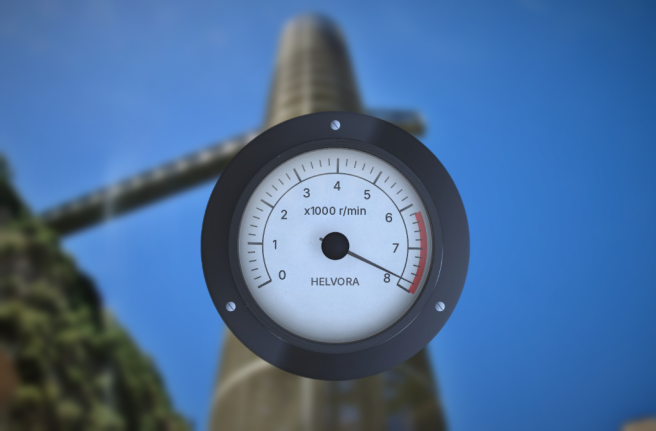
7800 rpm
